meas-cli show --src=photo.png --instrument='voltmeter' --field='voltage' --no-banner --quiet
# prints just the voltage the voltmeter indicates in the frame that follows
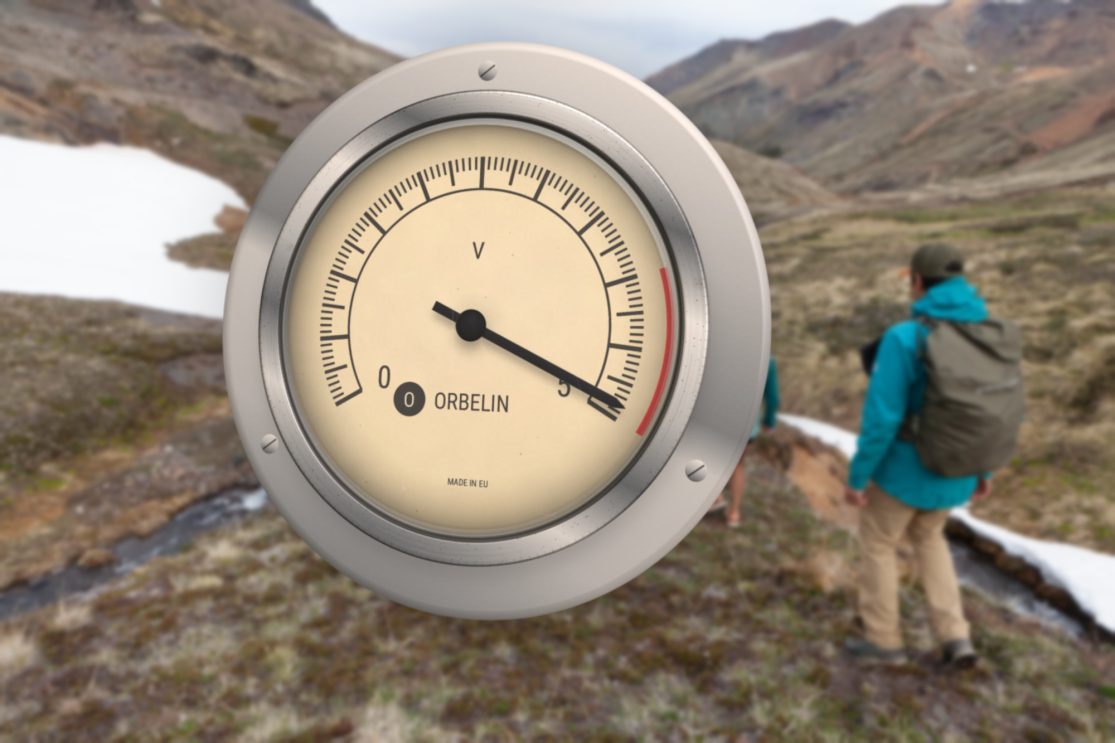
4.9 V
